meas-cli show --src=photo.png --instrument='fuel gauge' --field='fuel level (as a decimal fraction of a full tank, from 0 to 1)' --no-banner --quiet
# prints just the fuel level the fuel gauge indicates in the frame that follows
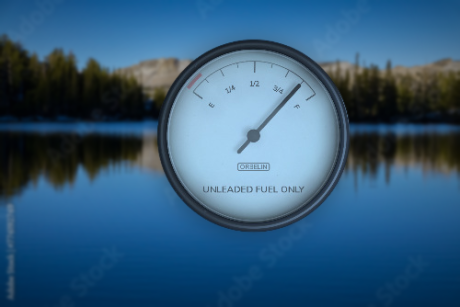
0.875
